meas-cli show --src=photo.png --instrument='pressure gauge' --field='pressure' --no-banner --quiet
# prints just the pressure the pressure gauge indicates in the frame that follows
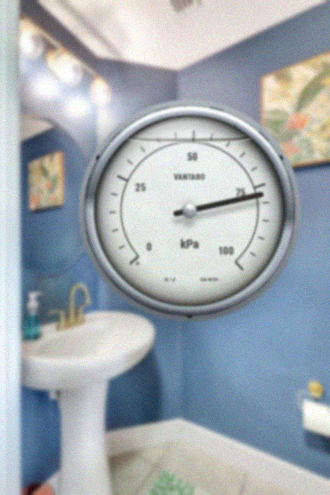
77.5 kPa
